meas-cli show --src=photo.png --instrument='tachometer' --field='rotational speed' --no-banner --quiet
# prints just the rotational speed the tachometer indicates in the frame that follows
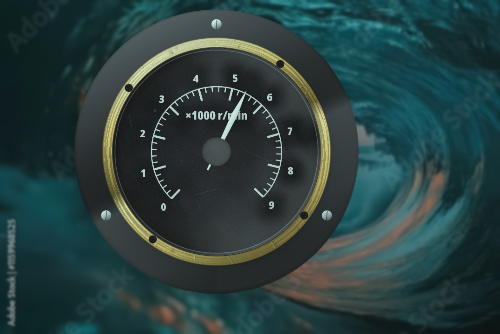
5400 rpm
